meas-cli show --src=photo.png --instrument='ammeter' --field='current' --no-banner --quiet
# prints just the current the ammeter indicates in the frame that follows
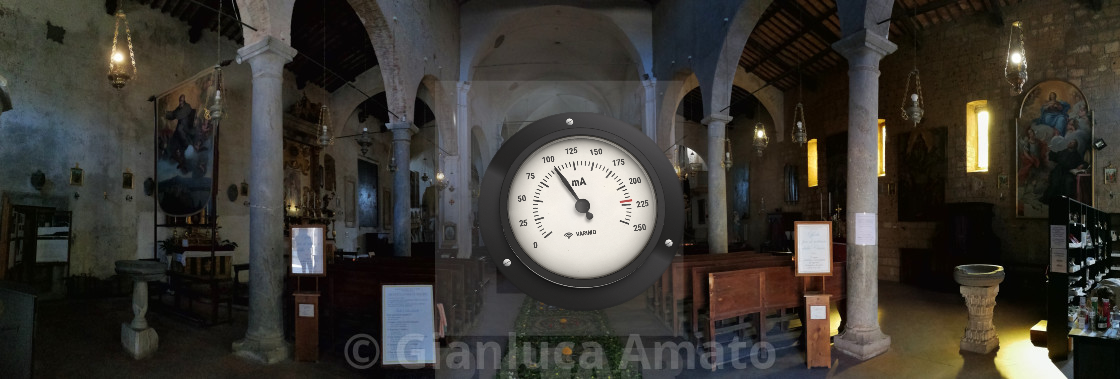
100 mA
